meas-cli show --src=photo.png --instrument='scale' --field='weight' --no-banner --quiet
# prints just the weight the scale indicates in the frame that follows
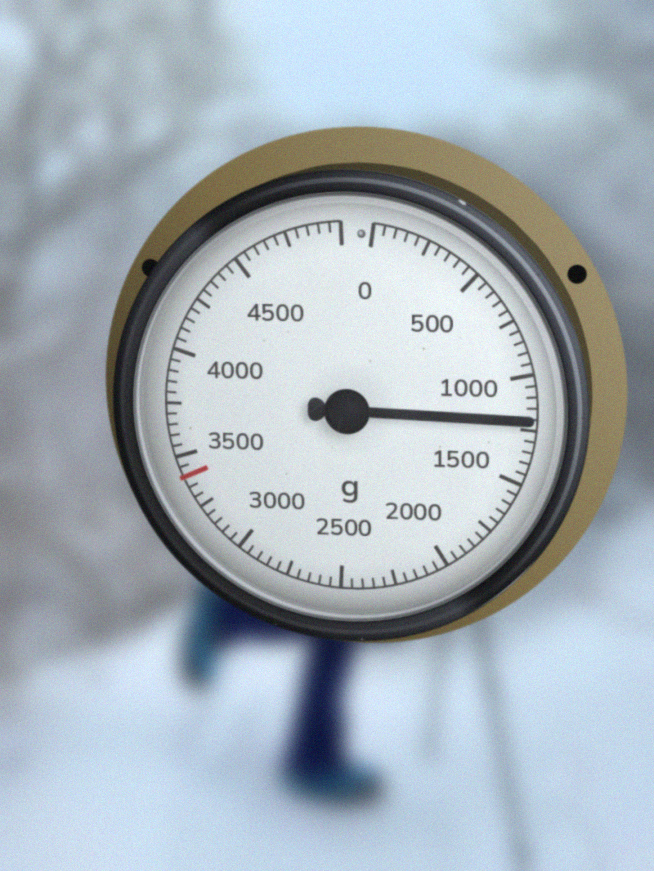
1200 g
